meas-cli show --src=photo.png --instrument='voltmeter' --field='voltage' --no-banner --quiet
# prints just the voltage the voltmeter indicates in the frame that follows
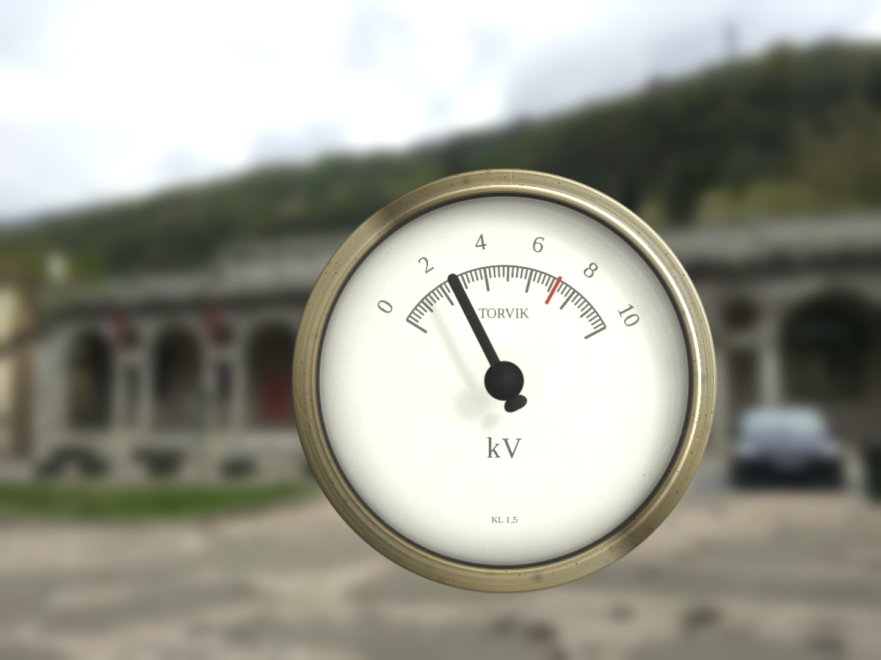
2.6 kV
